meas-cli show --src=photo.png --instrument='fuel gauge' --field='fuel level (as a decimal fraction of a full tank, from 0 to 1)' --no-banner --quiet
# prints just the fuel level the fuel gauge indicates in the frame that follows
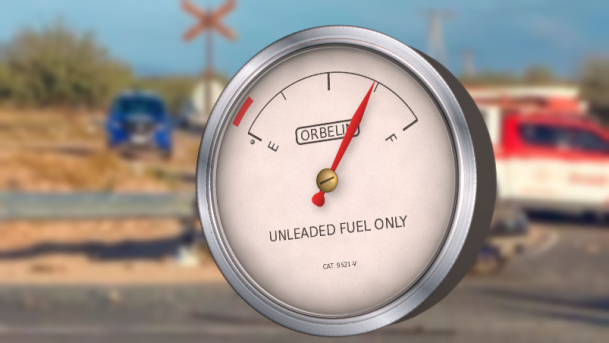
0.75
